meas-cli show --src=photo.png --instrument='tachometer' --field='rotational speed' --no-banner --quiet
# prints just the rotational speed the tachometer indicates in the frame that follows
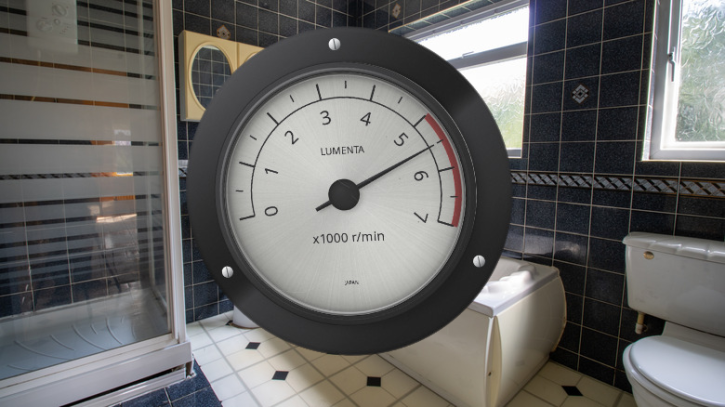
5500 rpm
